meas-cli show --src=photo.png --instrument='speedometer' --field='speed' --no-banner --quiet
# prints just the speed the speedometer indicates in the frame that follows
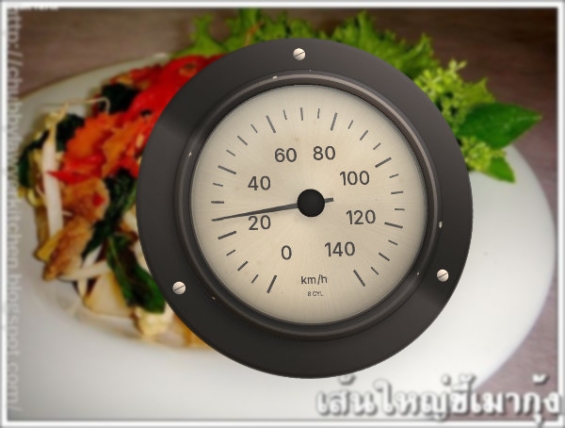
25 km/h
